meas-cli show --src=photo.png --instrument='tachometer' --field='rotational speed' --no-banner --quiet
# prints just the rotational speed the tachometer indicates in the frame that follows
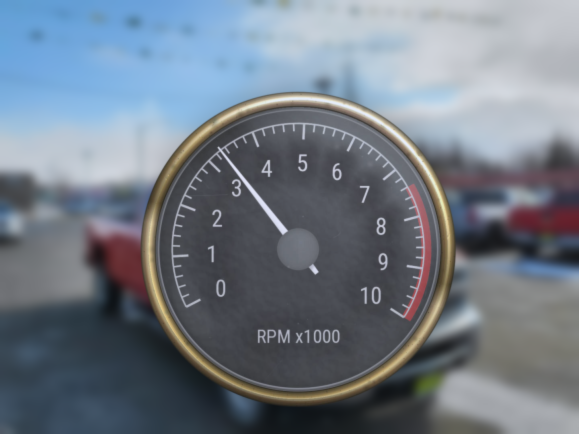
3300 rpm
